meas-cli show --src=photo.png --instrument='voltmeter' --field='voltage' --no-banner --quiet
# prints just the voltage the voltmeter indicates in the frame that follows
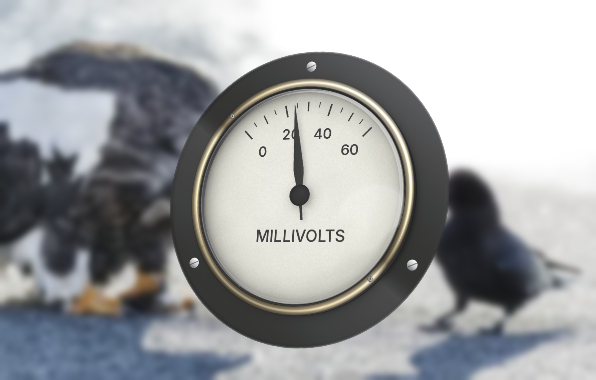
25 mV
